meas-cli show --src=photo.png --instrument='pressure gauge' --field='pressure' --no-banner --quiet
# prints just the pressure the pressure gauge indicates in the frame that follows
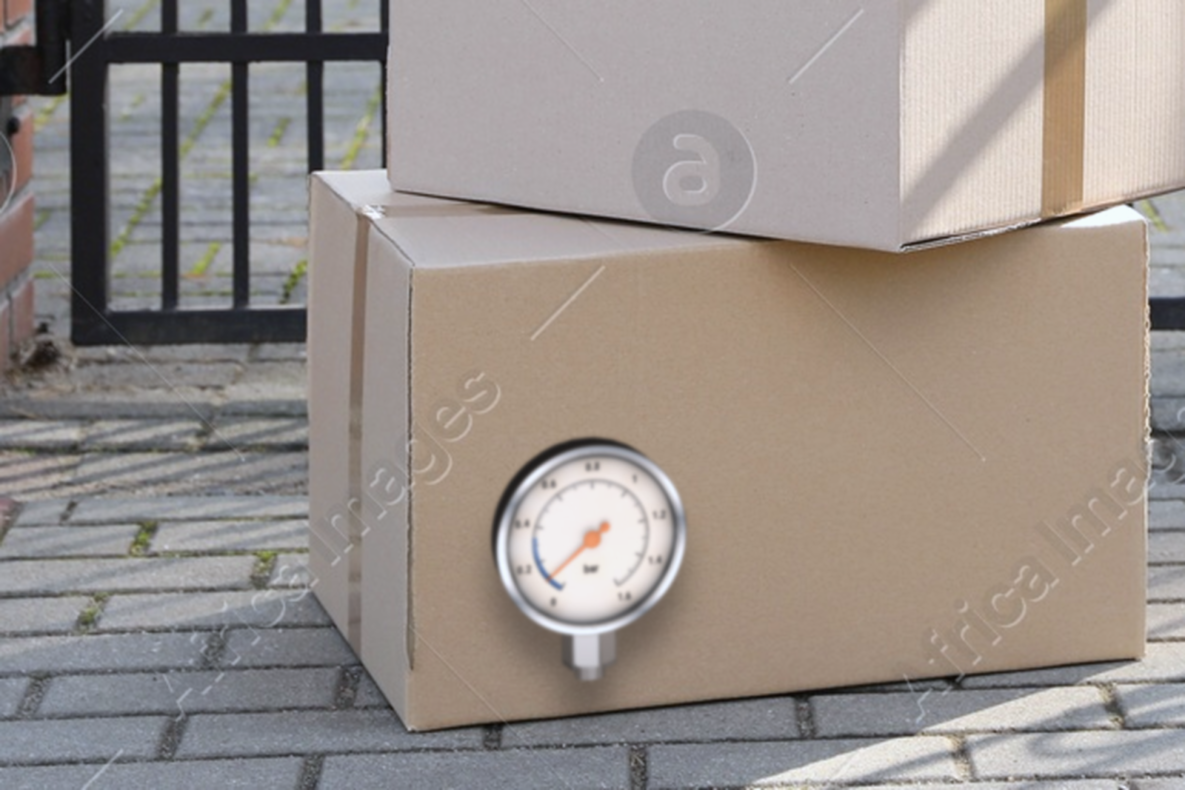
0.1 bar
